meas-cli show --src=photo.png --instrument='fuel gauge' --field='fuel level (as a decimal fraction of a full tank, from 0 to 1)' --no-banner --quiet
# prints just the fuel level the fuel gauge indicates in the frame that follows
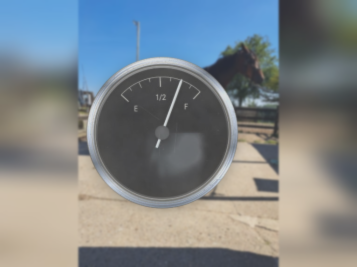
0.75
